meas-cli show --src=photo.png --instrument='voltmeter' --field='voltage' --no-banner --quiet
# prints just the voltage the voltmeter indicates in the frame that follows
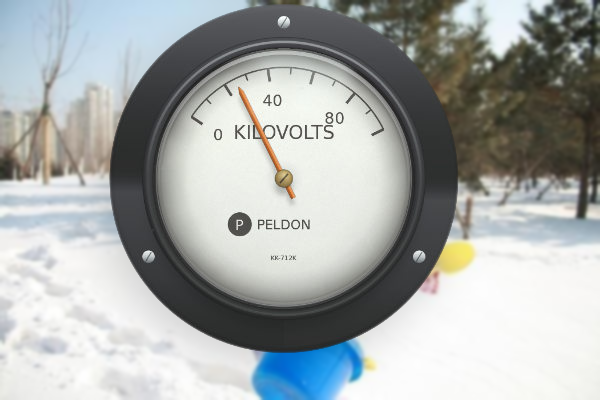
25 kV
